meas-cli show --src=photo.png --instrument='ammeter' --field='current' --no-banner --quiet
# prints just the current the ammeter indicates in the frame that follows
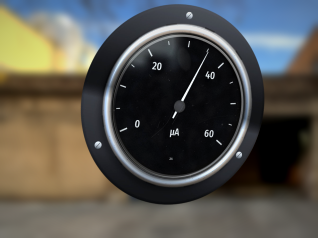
35 µA
